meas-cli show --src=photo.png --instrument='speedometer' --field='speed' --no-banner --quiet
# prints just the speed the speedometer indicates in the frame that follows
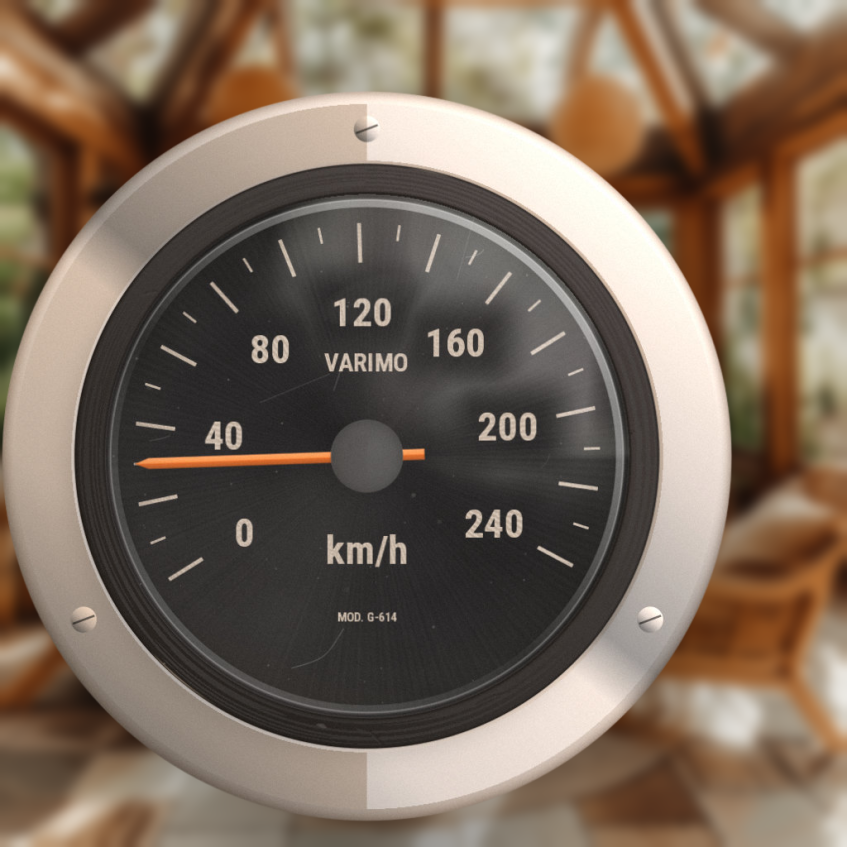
30 km/h
